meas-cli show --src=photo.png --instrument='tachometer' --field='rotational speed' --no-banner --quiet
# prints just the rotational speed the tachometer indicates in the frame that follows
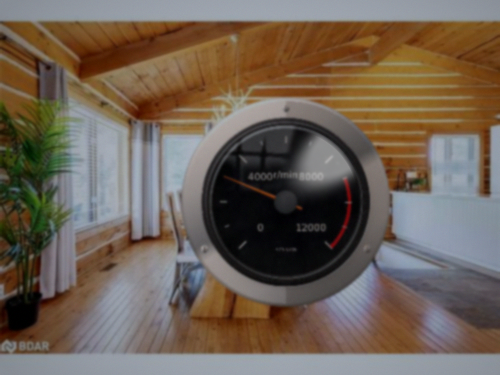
3000 rpm
